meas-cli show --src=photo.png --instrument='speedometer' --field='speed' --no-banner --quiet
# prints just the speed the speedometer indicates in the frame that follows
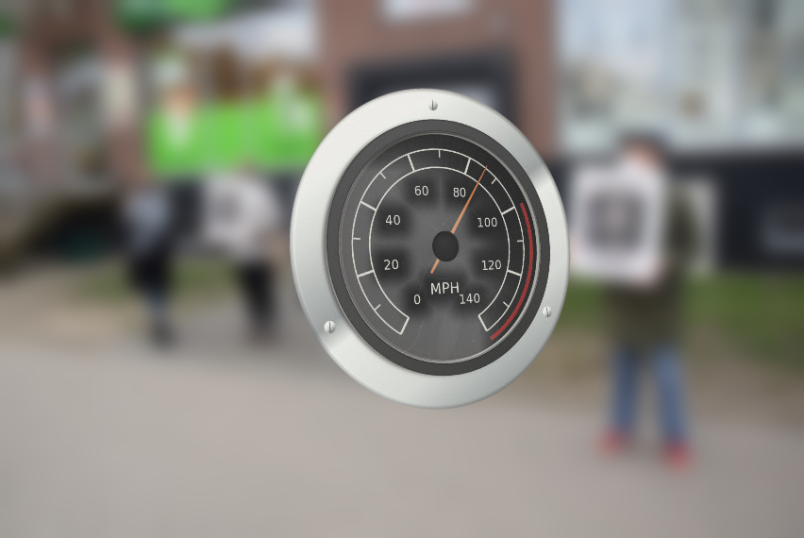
85 mph
